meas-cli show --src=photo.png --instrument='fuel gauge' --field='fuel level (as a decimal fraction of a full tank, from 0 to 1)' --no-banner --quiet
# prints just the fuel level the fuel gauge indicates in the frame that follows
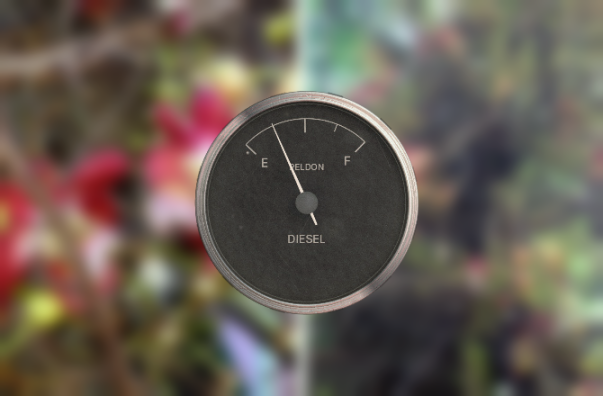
0.25
